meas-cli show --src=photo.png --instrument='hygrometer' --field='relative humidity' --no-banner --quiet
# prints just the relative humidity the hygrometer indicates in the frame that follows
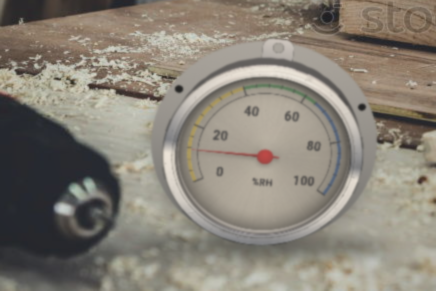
12 %
